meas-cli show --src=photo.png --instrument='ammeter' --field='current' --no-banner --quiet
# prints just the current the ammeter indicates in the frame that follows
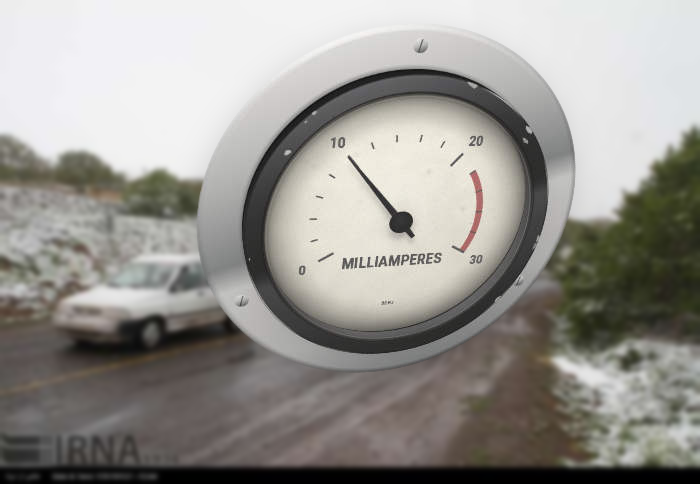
10 mA
